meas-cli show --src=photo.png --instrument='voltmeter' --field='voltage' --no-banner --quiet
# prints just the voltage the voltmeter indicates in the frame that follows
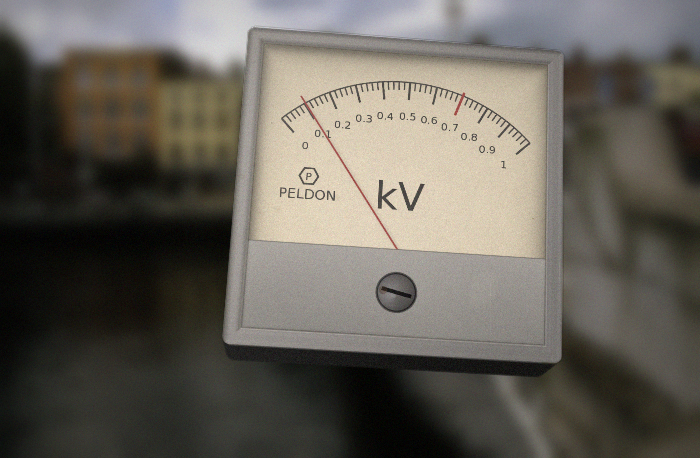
0.1 kV
